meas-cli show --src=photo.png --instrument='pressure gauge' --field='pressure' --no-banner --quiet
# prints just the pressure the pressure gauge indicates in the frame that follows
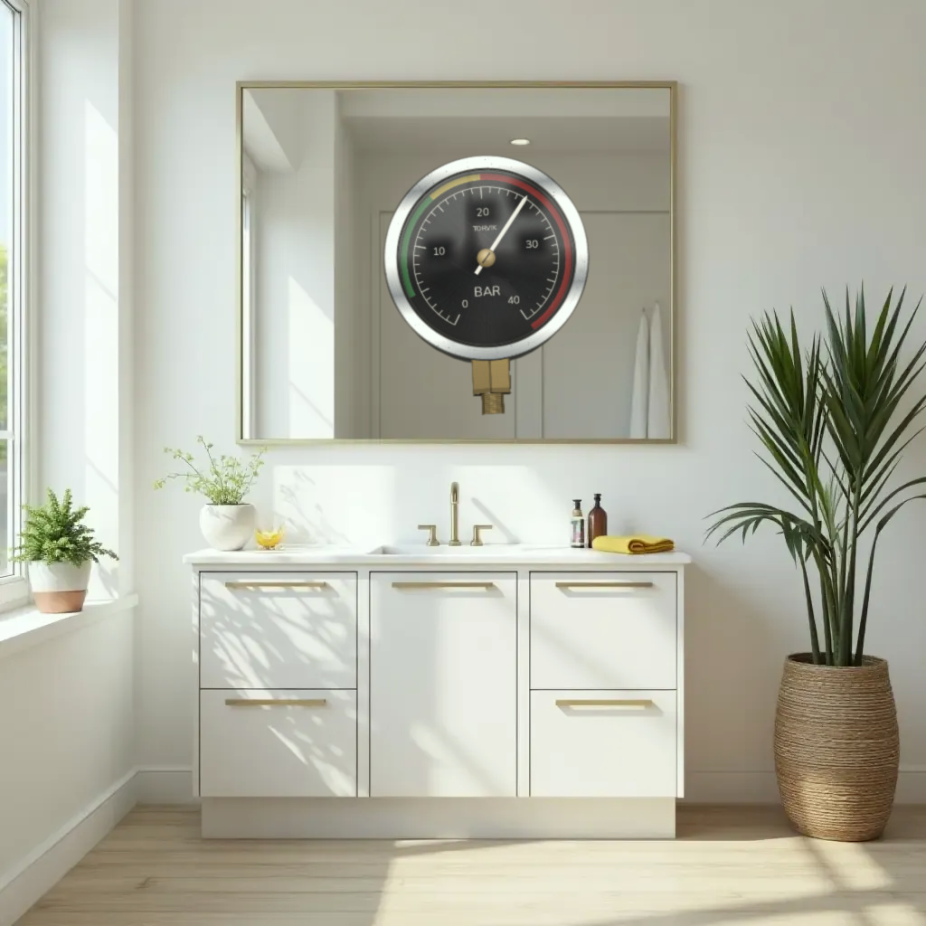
25 bar
